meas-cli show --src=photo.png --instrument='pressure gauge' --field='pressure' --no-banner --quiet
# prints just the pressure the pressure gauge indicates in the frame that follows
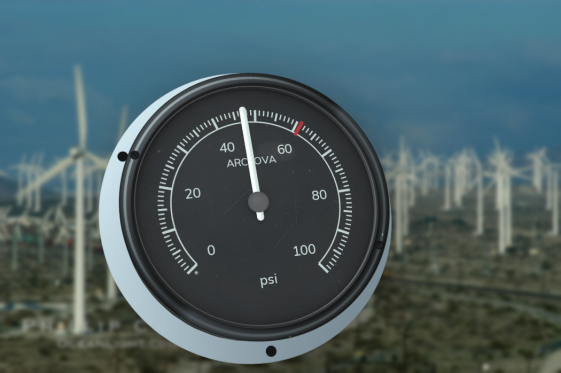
47 psi
